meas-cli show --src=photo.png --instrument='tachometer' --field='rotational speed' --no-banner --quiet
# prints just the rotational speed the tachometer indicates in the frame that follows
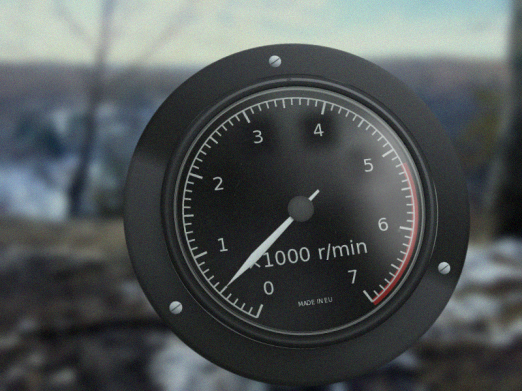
500 rpm
